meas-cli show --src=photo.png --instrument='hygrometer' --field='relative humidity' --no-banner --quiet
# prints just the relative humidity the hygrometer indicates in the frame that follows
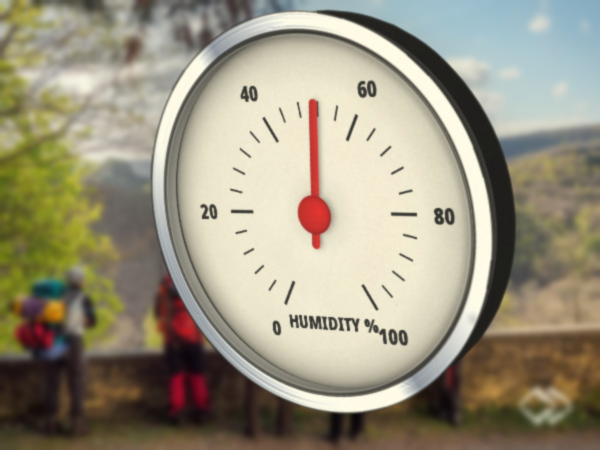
52 %
